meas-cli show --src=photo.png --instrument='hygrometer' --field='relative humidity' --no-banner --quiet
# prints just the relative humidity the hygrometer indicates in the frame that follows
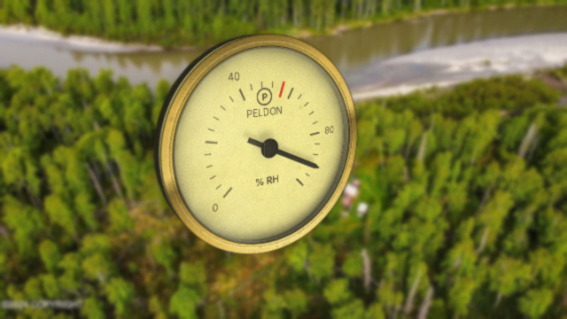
92 %
